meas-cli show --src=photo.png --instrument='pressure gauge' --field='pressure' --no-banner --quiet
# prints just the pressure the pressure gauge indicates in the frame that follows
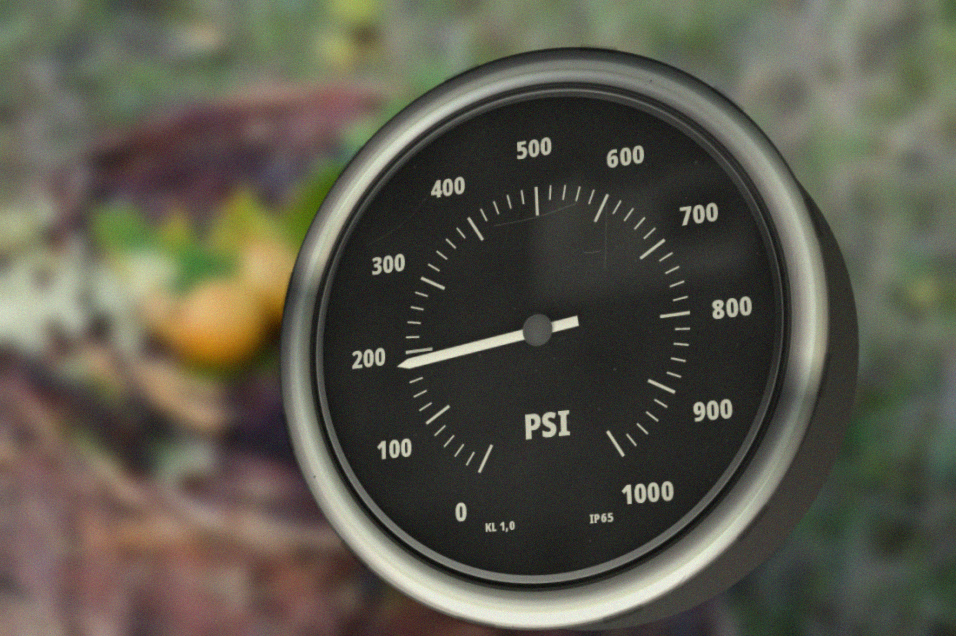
180 psi
